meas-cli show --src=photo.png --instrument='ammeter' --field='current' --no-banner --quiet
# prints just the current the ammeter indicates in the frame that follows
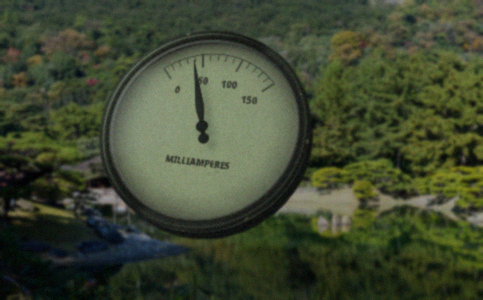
40 mA
